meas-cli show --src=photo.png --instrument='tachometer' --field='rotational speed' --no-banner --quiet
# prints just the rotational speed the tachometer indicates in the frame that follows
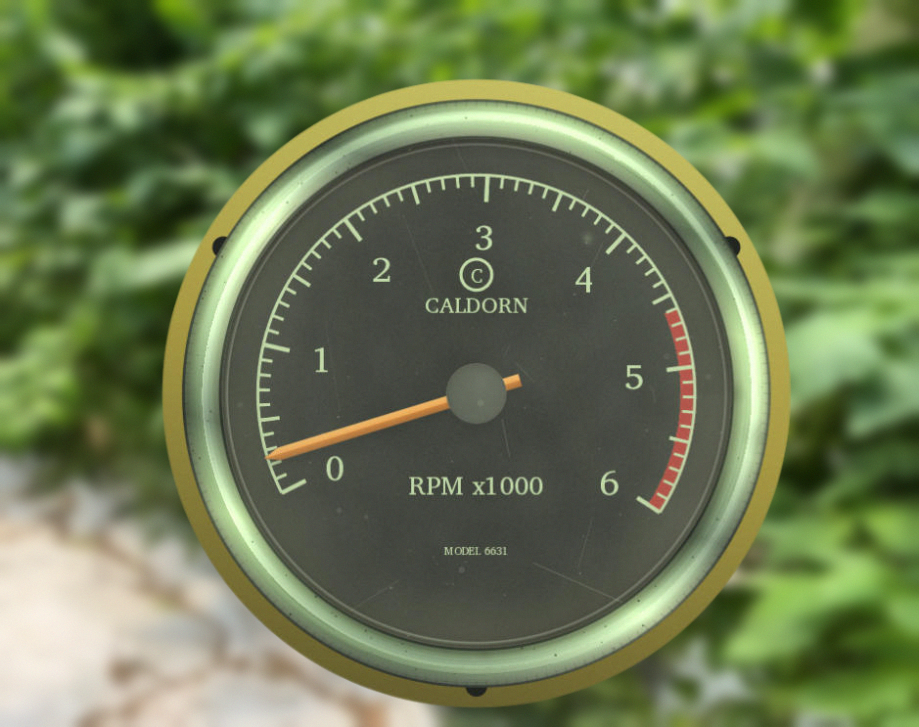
250 rpm
